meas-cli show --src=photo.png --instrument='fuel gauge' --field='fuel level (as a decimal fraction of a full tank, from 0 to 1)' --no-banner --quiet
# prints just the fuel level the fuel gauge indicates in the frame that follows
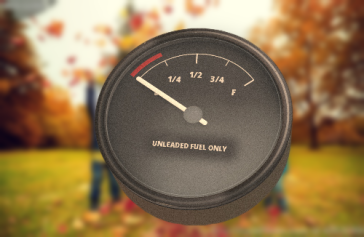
0
